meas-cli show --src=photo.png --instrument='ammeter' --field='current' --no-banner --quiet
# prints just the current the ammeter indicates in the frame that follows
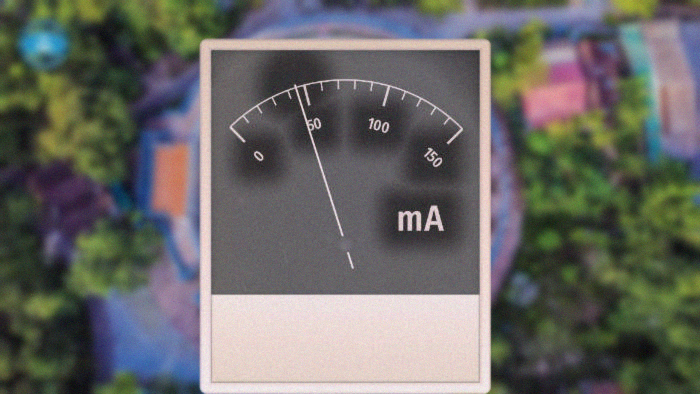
45 mA
